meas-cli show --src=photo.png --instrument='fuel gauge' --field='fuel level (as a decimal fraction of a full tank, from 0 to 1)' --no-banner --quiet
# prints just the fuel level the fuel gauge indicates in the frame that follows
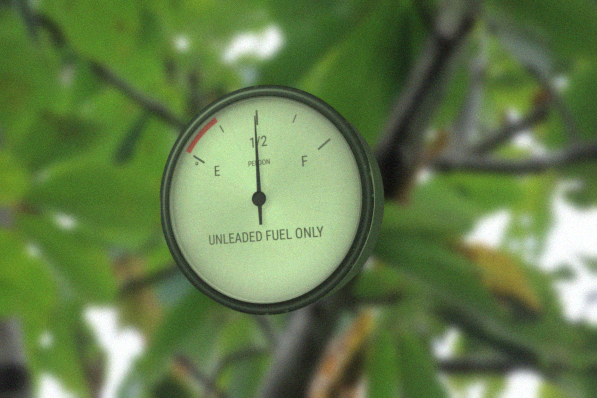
0.5
